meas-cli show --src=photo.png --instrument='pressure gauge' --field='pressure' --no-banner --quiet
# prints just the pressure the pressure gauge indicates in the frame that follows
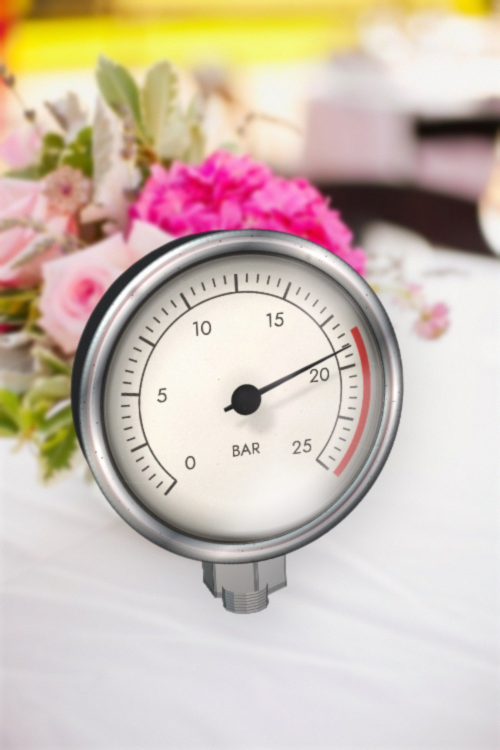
19 bar
